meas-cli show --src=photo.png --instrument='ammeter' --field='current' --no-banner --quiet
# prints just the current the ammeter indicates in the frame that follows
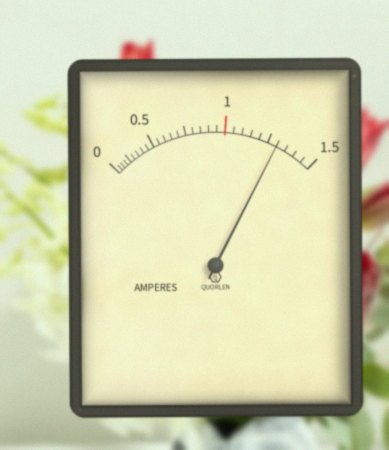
1.3 A
